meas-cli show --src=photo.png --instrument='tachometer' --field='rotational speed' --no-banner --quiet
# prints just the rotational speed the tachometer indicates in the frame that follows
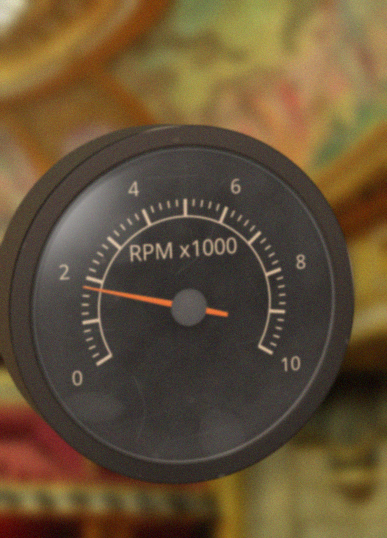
1800 rpm
